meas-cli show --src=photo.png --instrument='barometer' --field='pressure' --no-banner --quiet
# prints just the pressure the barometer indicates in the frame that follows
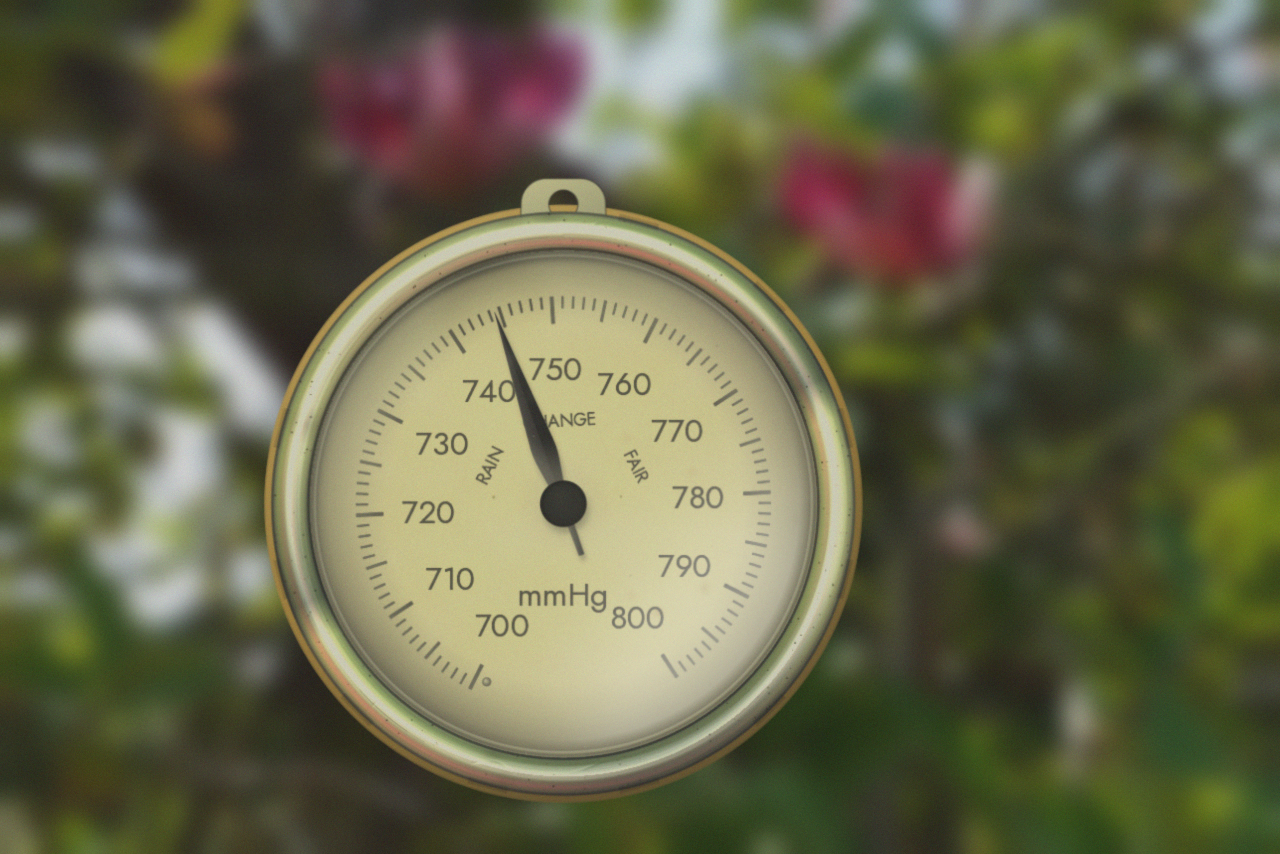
744.5 mmHg
